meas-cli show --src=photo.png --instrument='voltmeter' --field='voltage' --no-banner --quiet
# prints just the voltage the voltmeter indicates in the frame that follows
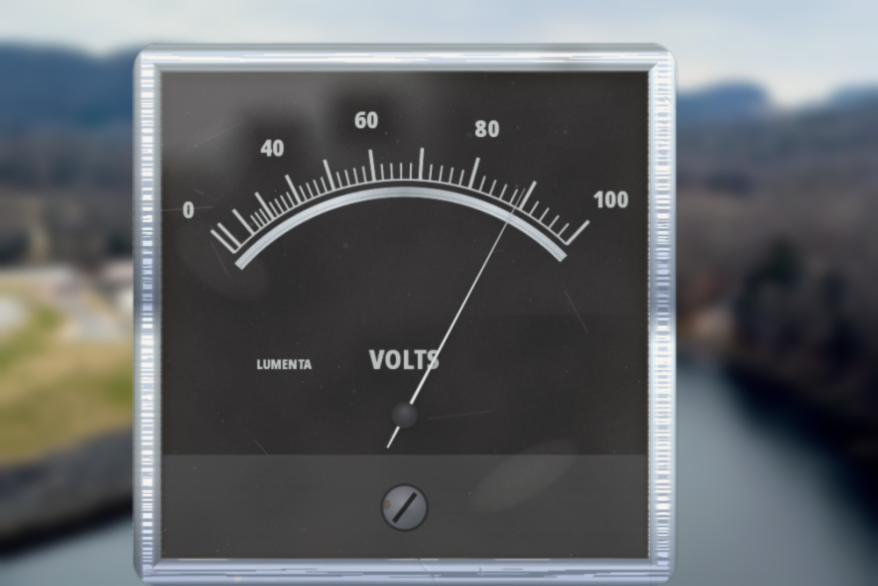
89 V
